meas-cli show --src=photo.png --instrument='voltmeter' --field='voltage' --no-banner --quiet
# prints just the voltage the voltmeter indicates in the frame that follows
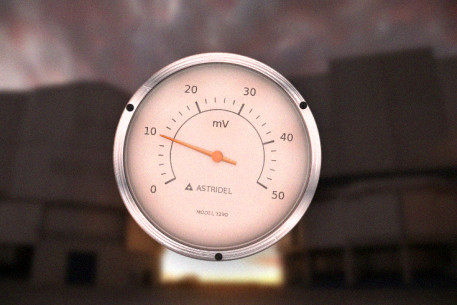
10 mV
